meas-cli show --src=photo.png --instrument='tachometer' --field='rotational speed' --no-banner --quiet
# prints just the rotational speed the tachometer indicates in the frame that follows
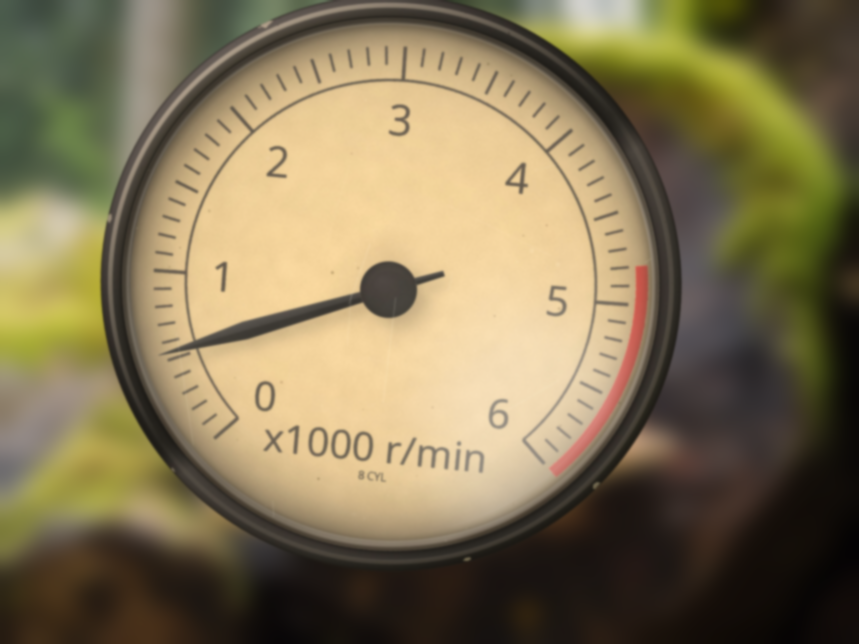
550 rpm
